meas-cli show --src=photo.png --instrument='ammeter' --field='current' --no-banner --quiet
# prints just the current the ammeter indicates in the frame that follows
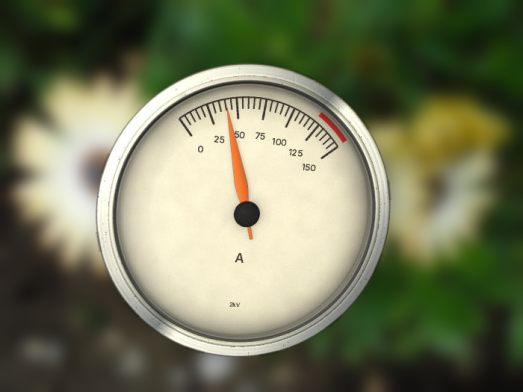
40 A
